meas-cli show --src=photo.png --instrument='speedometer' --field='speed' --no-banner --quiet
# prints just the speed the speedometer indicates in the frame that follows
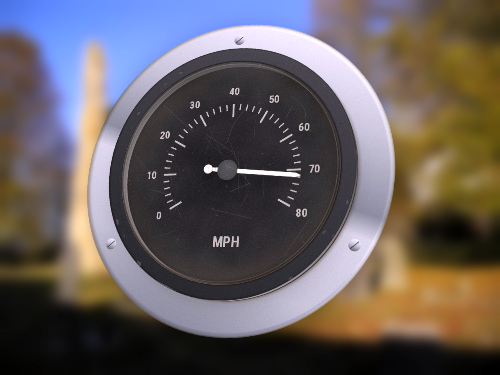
72 mph
